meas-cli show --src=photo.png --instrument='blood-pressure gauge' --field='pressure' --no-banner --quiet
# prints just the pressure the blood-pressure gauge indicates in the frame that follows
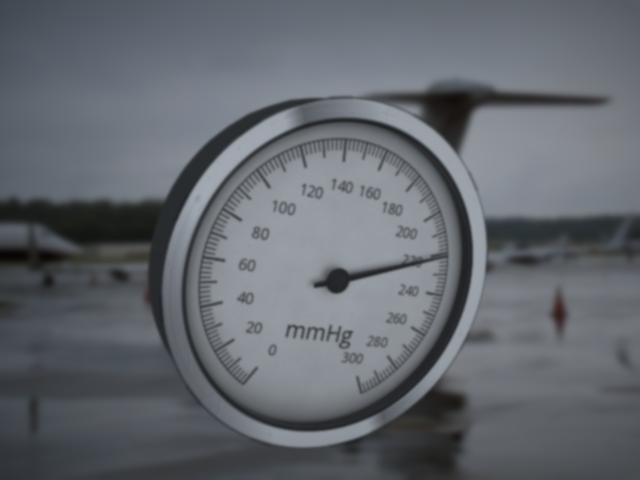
220 mmHg
